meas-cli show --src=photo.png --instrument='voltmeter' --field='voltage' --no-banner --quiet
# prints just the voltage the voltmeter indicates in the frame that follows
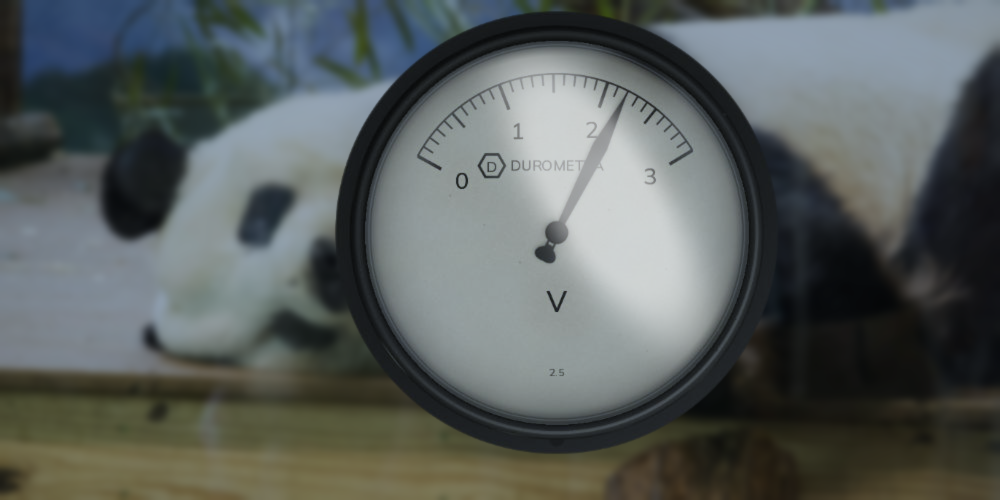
2.2 V
